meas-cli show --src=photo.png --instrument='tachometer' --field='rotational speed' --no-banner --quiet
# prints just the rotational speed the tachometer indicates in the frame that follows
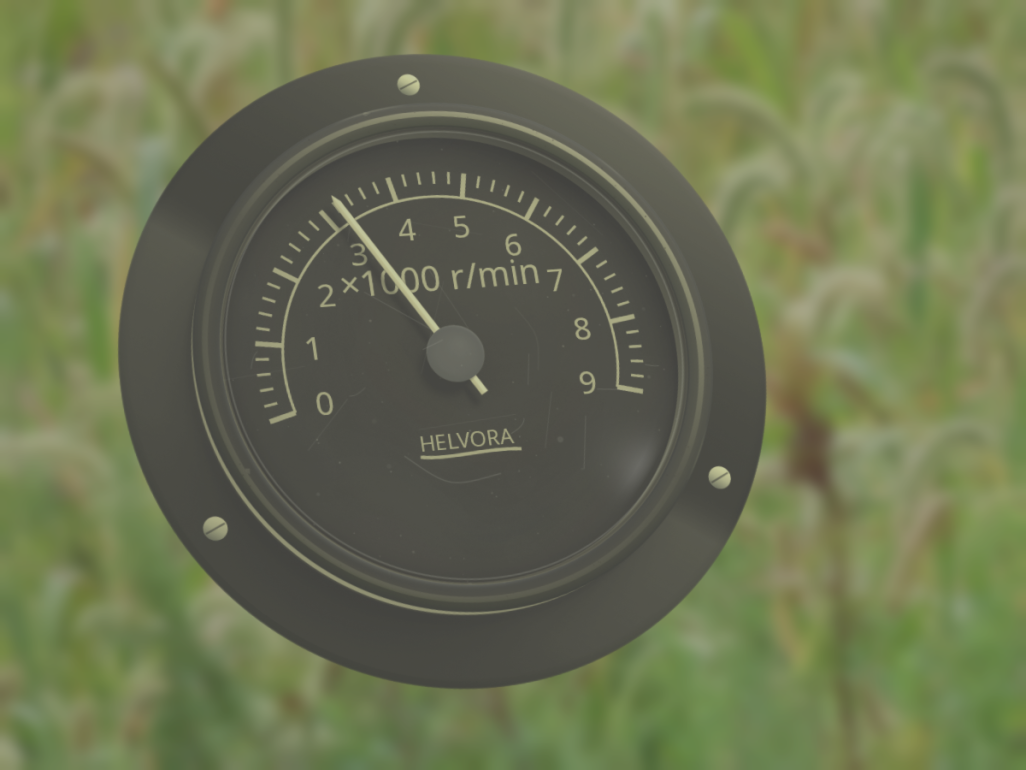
3200 rpm
